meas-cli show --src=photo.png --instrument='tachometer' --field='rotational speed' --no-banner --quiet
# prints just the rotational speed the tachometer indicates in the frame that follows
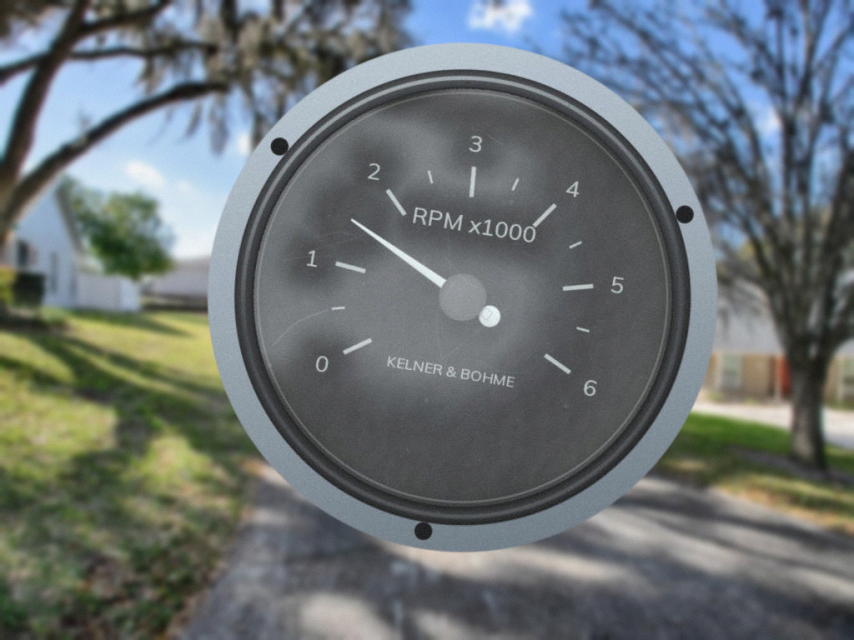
1500 rpm
